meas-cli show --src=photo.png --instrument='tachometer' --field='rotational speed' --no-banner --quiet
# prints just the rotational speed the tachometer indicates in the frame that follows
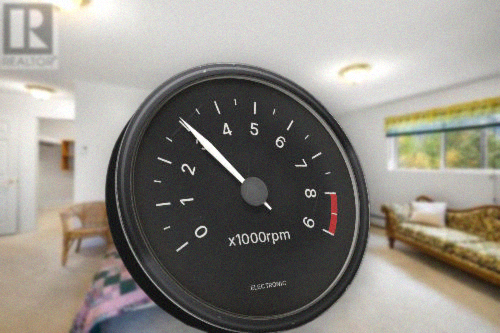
3000 rpm
